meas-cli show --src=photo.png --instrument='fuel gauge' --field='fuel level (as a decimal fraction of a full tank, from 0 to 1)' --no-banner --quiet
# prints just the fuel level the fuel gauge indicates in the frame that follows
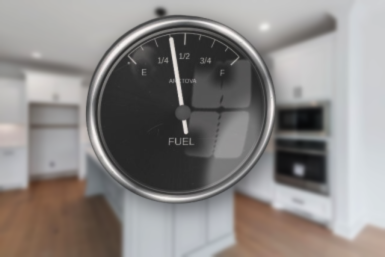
0.375
